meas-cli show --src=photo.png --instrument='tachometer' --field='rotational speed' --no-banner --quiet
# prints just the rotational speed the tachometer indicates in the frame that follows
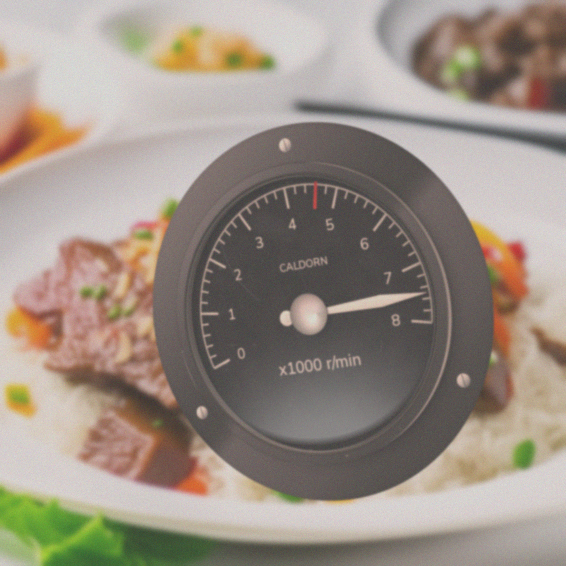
7500 rpm
